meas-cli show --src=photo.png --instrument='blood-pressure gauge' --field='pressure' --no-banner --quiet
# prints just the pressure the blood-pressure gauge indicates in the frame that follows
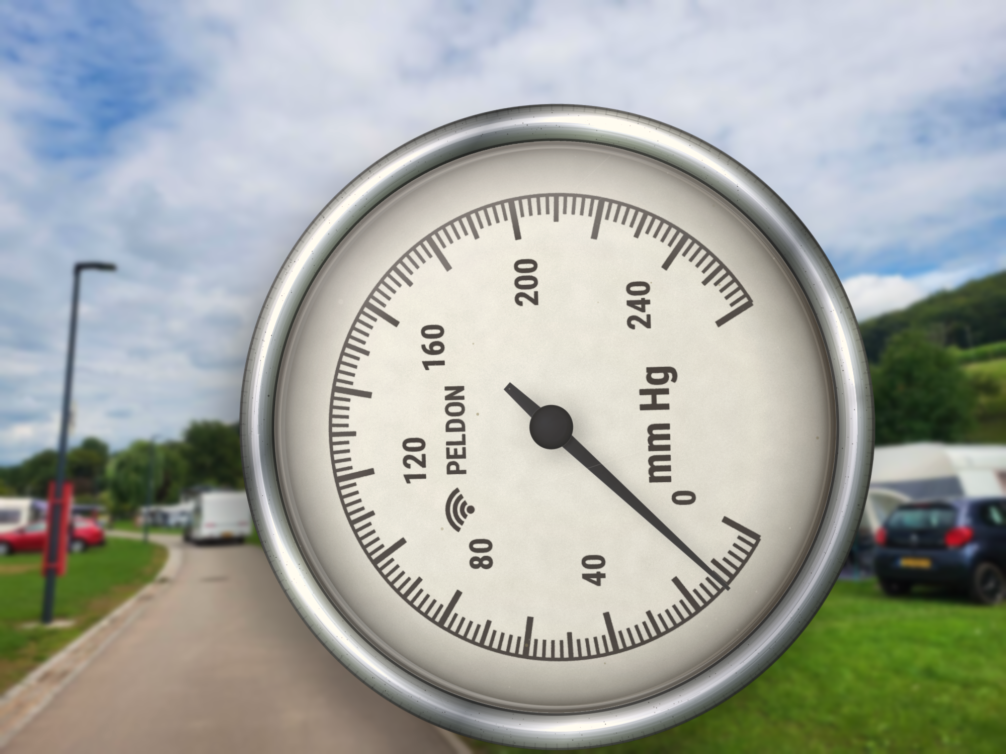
12 mmHg
